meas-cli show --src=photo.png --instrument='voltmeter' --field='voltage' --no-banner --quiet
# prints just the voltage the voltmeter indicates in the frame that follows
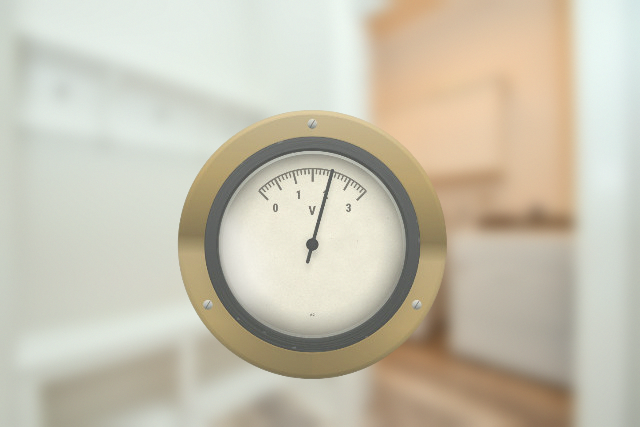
2 V
